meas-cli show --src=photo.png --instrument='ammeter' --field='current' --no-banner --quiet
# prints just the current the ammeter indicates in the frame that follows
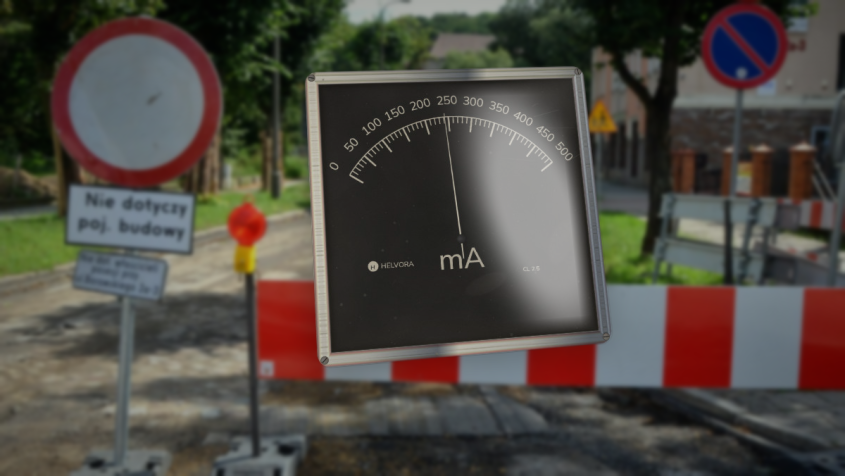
240 mA
